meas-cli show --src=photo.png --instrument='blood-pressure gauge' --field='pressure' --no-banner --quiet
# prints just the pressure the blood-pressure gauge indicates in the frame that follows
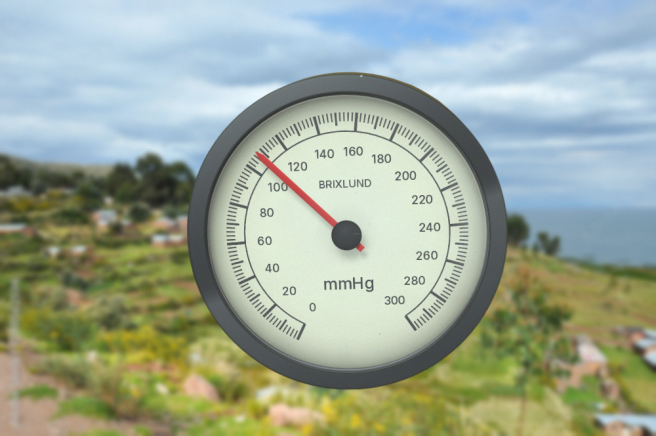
108 mmHg
